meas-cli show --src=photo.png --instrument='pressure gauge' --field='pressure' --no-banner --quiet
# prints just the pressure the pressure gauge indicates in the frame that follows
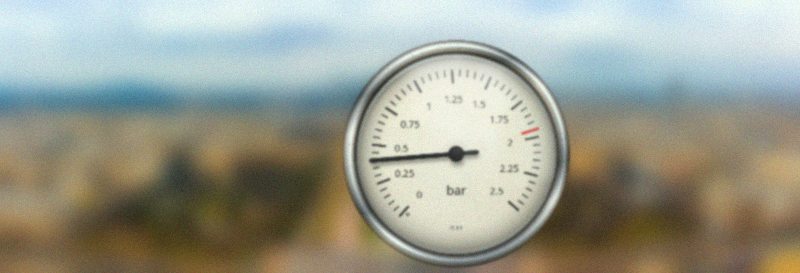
0.4 bar
